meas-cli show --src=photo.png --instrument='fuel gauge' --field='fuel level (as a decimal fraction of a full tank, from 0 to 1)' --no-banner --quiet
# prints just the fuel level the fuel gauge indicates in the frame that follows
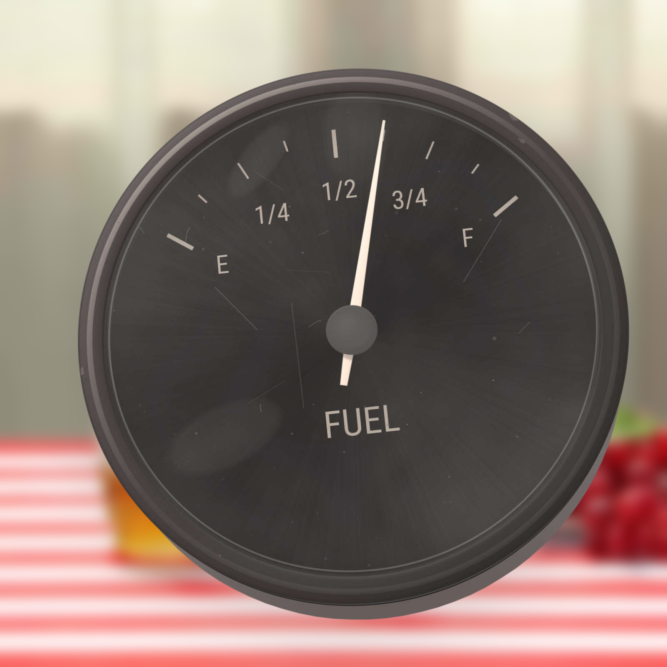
0.625
